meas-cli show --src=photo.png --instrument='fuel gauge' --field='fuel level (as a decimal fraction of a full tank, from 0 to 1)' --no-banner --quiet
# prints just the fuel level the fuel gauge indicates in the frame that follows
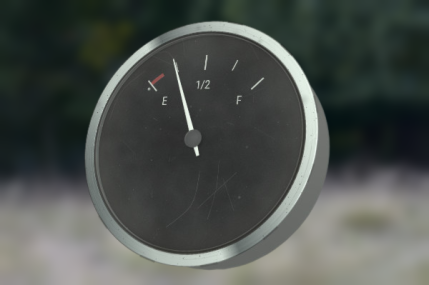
0.25
